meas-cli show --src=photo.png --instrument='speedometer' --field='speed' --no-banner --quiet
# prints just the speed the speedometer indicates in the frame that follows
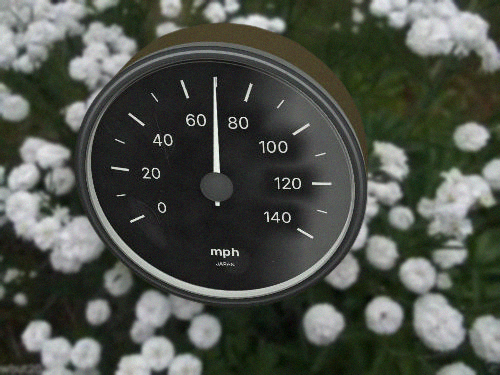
70 mph
